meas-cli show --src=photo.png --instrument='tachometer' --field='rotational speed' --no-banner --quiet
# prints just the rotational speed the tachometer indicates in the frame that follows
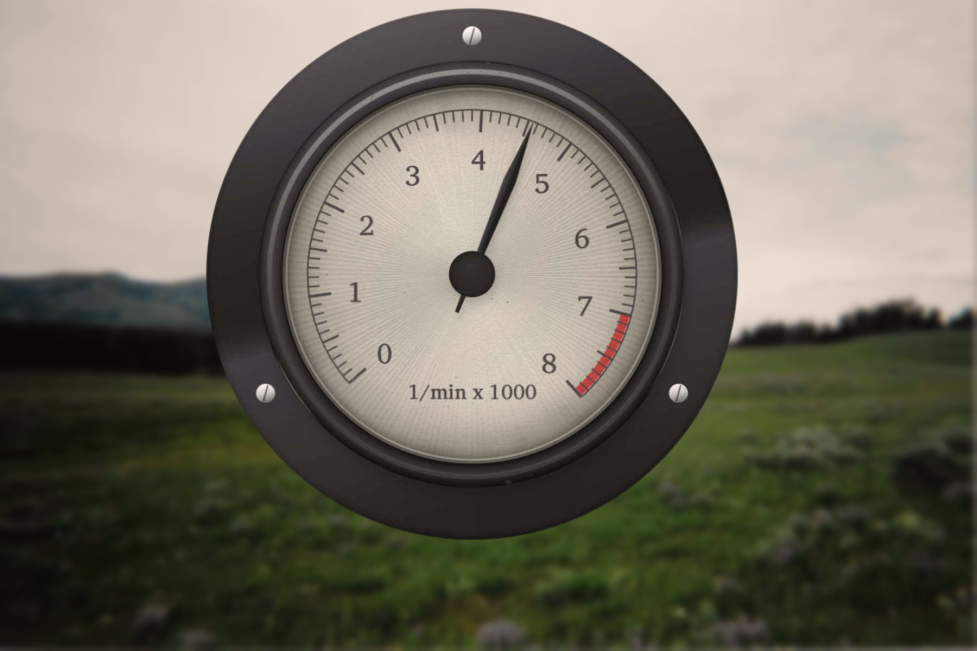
4550 rpm
